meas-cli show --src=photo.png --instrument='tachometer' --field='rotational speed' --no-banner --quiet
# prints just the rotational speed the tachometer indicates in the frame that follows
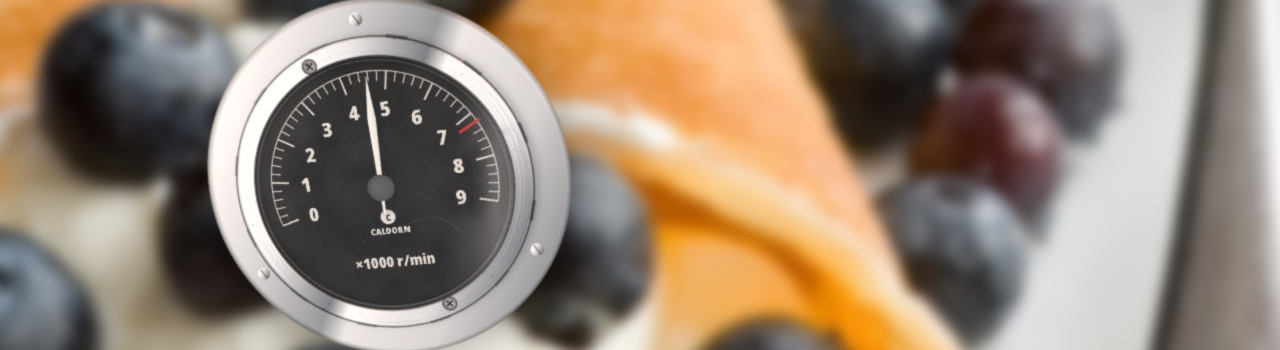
4600 rpm
